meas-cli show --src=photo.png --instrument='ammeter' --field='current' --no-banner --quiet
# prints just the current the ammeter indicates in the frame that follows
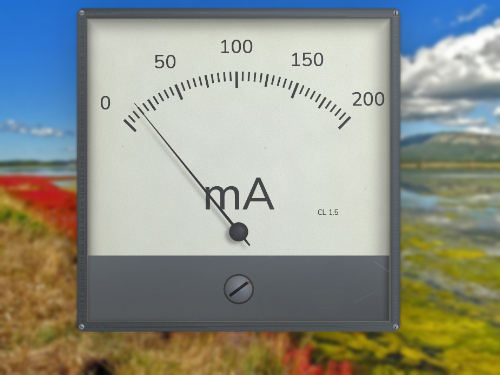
15 mA
